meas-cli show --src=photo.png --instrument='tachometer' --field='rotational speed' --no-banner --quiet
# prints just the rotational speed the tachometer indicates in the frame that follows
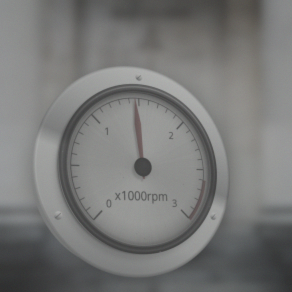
1450 rpm
